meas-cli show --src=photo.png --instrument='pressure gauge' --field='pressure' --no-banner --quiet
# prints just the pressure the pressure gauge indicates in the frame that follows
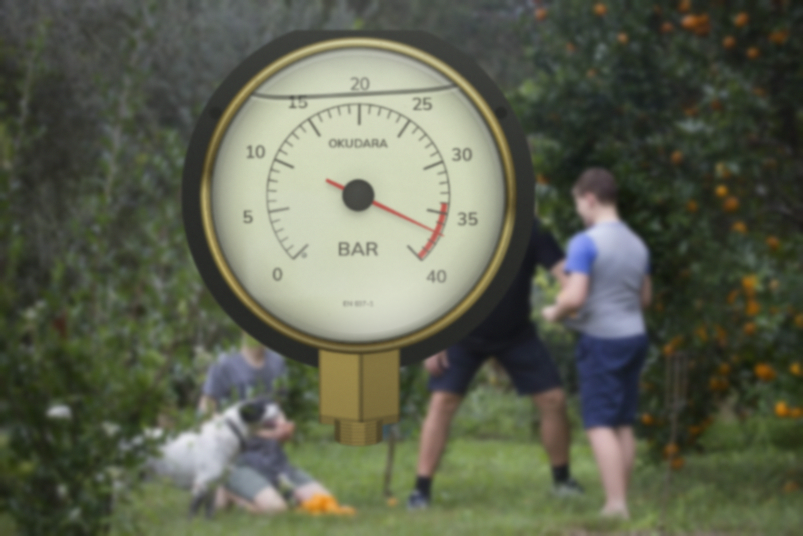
37 bar
